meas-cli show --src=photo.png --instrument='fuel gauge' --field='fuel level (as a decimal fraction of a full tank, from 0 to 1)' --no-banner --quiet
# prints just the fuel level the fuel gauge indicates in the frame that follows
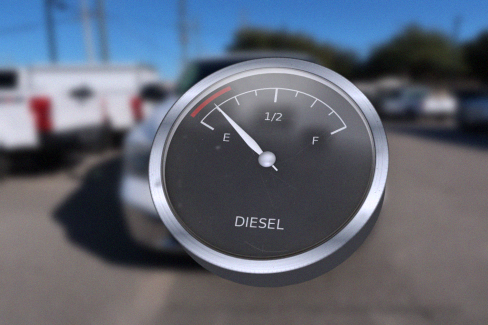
0.125
